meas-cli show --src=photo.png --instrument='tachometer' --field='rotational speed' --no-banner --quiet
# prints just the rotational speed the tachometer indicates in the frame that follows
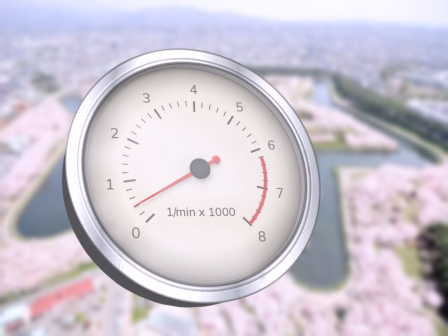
400 rpm
